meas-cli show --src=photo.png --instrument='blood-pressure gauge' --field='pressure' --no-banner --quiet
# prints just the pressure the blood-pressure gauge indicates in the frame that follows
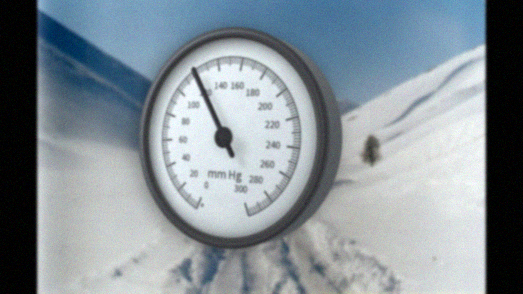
120 mmHg
